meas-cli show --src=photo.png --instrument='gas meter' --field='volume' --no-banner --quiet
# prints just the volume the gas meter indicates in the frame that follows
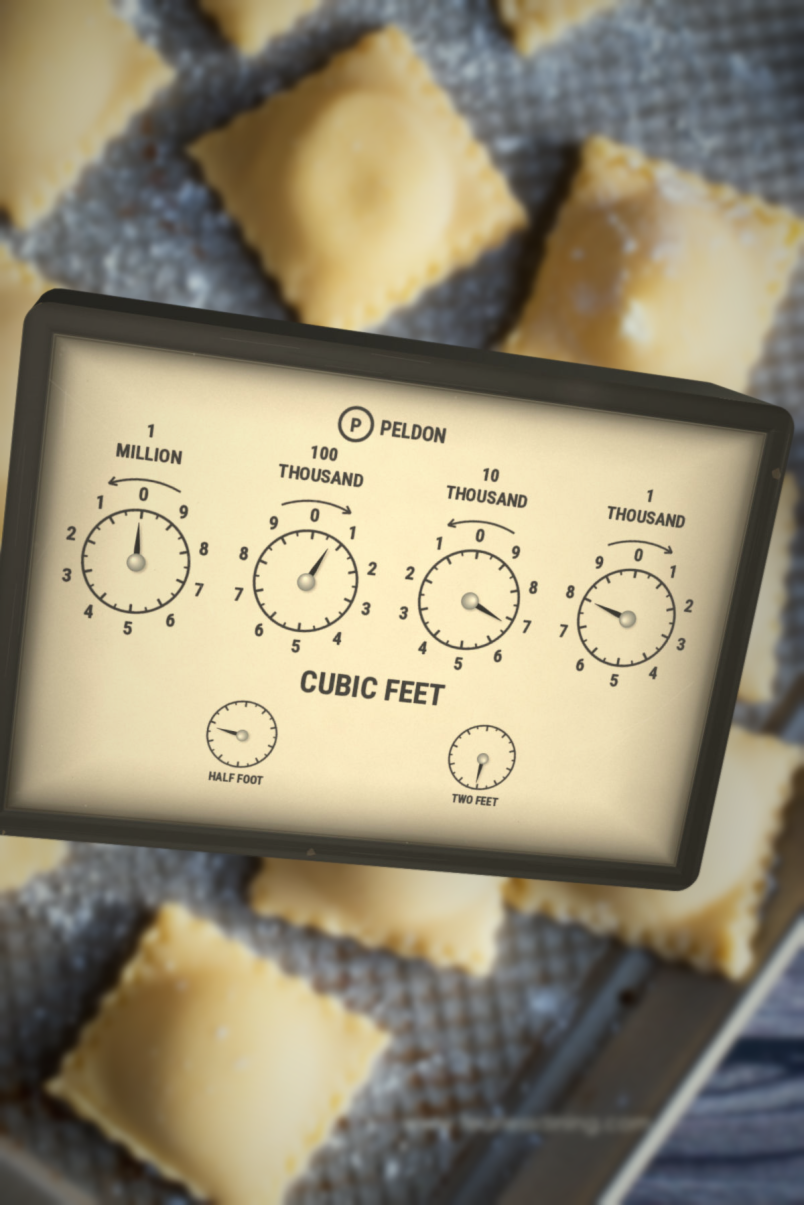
6800 ft³
